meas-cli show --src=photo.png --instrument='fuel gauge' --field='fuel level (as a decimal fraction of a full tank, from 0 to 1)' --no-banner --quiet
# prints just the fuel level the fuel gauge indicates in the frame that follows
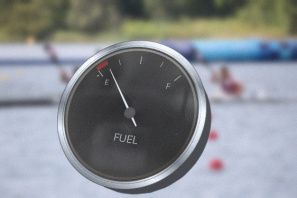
0.125
